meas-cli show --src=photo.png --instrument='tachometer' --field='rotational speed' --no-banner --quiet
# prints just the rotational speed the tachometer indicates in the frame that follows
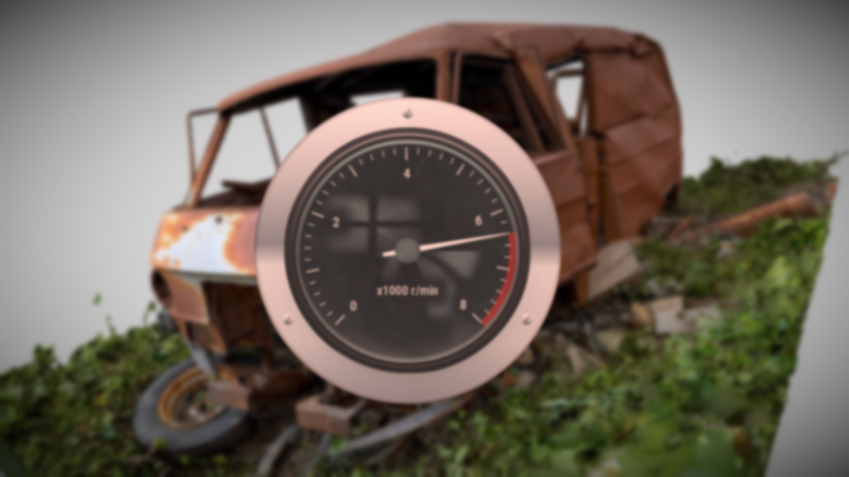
6400 rpm
